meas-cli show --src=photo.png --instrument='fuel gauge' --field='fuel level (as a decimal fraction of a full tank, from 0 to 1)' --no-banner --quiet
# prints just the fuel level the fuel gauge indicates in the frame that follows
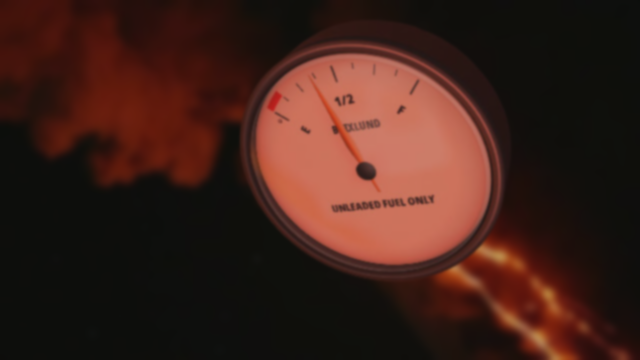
0.375
